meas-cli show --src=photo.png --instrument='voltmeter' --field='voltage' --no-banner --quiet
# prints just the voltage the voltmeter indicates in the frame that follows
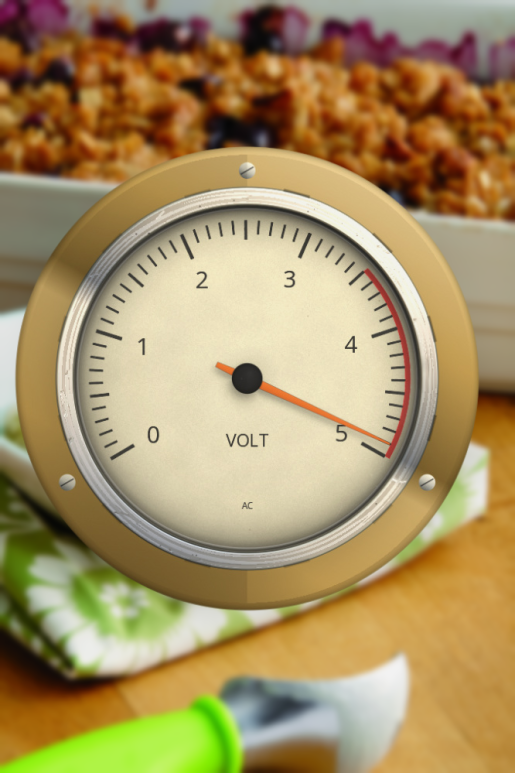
4.9 V
